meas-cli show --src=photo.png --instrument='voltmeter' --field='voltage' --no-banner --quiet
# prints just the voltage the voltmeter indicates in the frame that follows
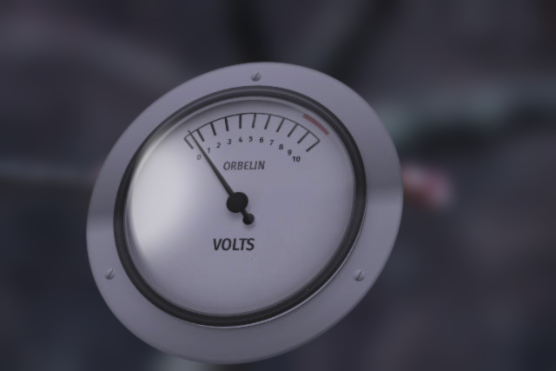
0.5 V
